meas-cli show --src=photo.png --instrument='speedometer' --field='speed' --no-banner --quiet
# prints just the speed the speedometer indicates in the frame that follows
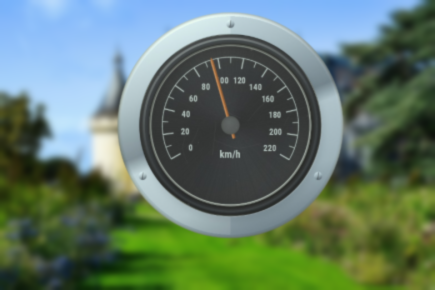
95 km/h
